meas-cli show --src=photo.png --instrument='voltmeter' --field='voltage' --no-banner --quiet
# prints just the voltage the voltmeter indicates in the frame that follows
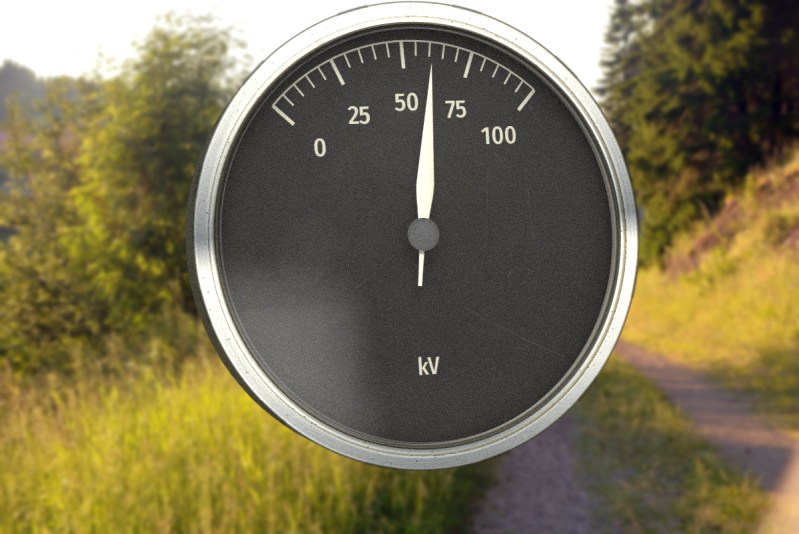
60 kV
